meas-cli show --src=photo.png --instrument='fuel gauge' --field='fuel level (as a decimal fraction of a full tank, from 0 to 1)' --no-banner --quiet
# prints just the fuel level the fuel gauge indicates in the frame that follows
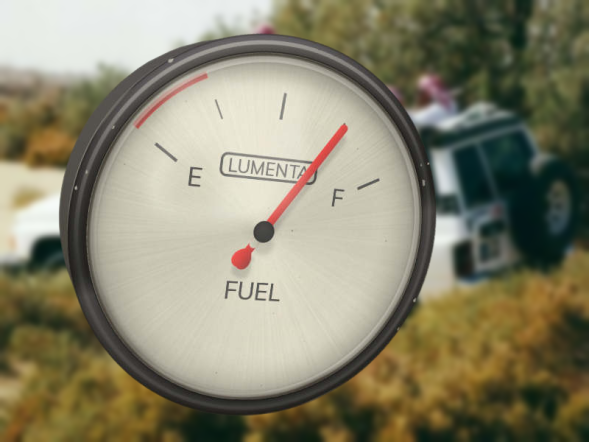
0.75
